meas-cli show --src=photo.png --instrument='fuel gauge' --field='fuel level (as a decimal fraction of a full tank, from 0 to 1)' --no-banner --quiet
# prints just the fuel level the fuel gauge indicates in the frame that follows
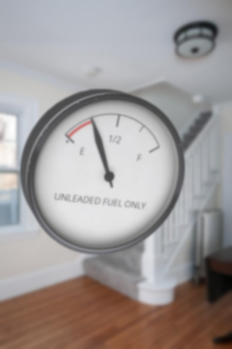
0.25
